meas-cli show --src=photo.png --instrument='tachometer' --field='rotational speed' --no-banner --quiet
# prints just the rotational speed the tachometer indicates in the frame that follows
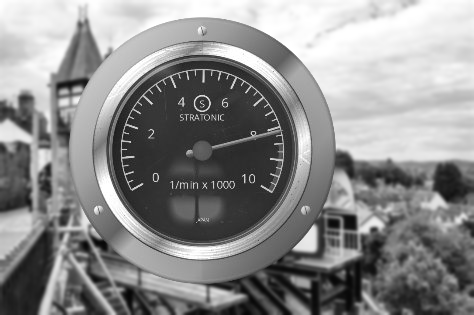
8125 rpm
